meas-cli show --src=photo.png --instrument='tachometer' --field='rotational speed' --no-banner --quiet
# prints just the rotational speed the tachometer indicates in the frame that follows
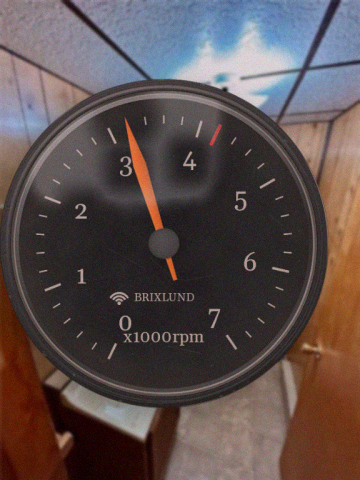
3200 rpm
